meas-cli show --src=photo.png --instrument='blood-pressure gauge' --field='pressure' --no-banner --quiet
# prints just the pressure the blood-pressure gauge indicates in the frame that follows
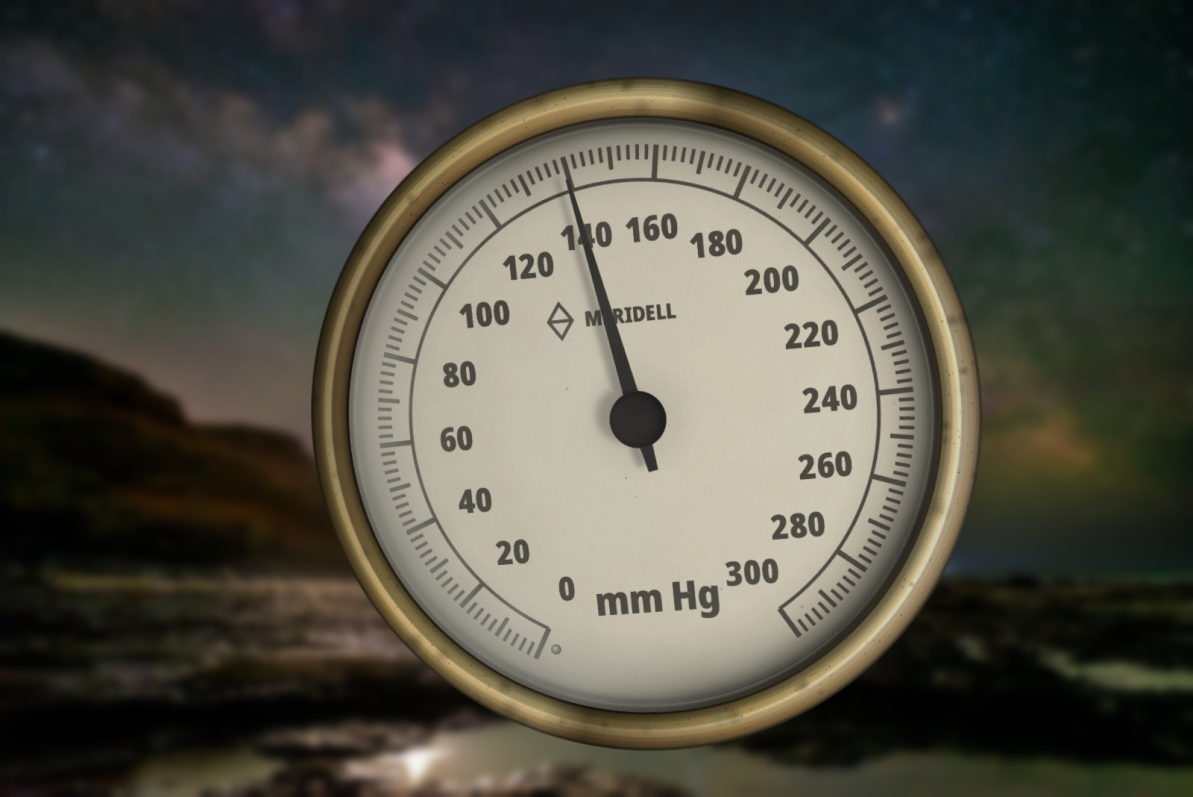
140 mmHg
